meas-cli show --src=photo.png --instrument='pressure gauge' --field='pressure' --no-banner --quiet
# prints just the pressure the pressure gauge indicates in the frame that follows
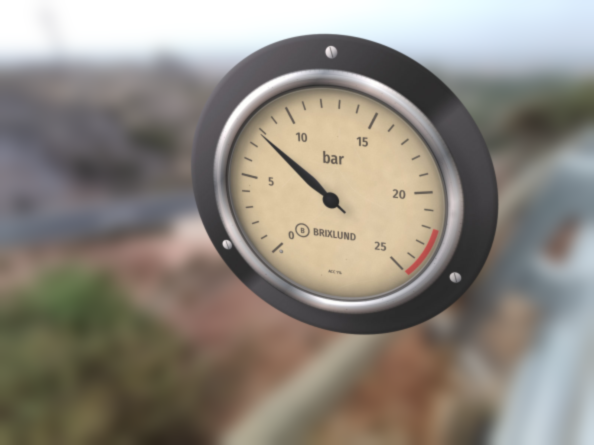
8 bar
